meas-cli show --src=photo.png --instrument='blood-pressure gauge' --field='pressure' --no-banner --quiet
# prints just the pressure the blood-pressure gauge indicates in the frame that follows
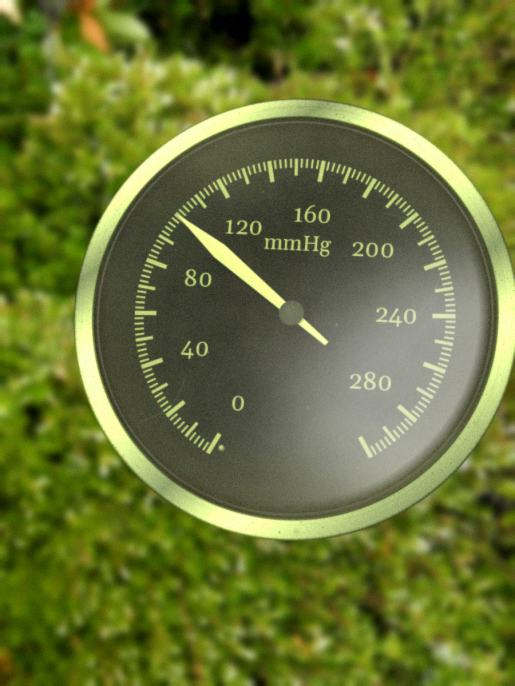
100 mmHg
